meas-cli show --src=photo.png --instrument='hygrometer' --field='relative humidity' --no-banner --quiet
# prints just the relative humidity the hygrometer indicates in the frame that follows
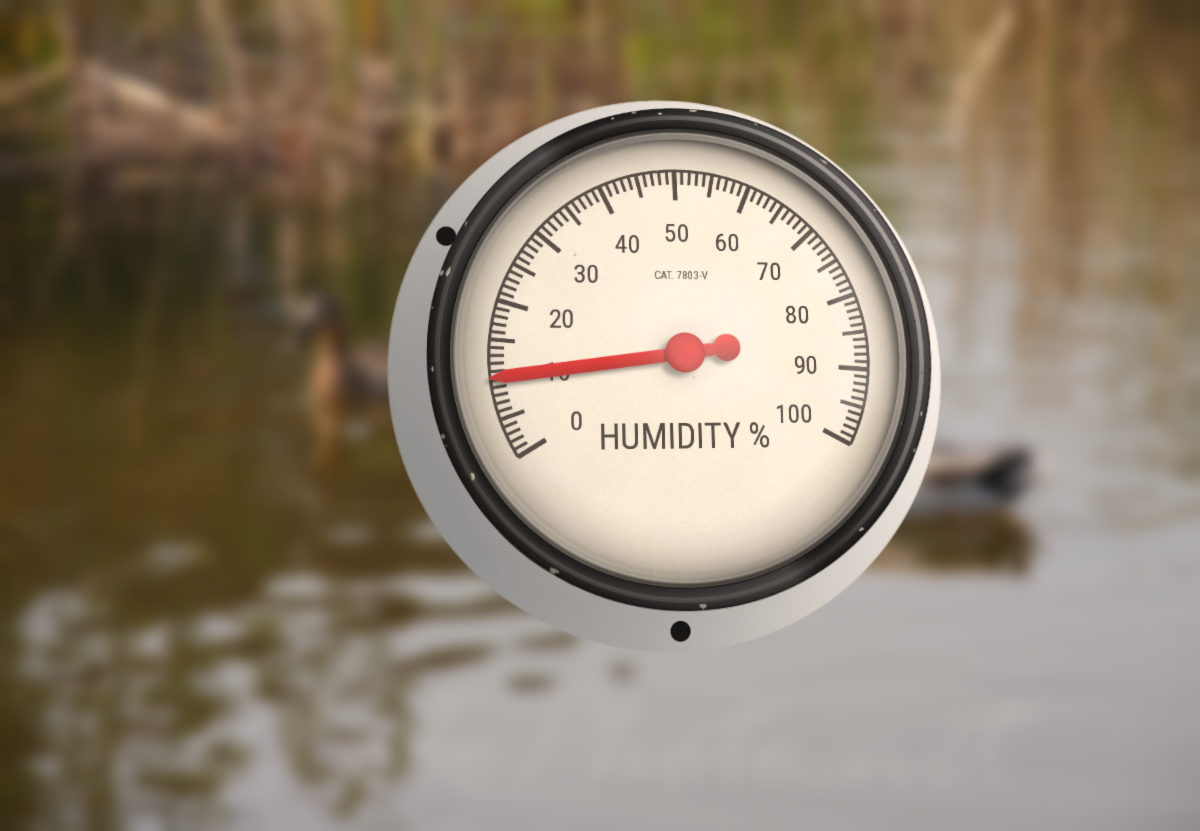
10 %
